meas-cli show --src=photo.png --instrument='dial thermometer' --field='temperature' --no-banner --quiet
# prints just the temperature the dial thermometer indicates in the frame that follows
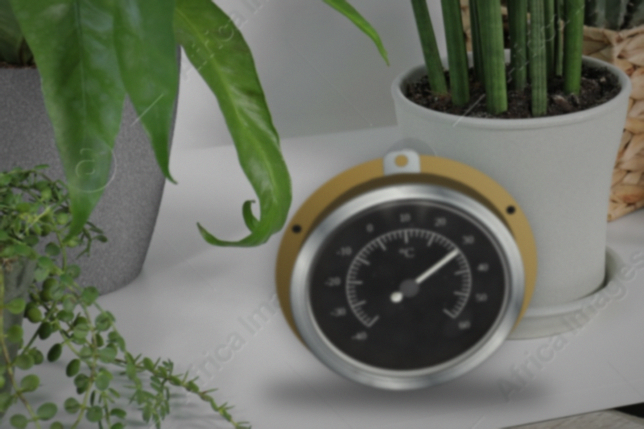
30 °C
